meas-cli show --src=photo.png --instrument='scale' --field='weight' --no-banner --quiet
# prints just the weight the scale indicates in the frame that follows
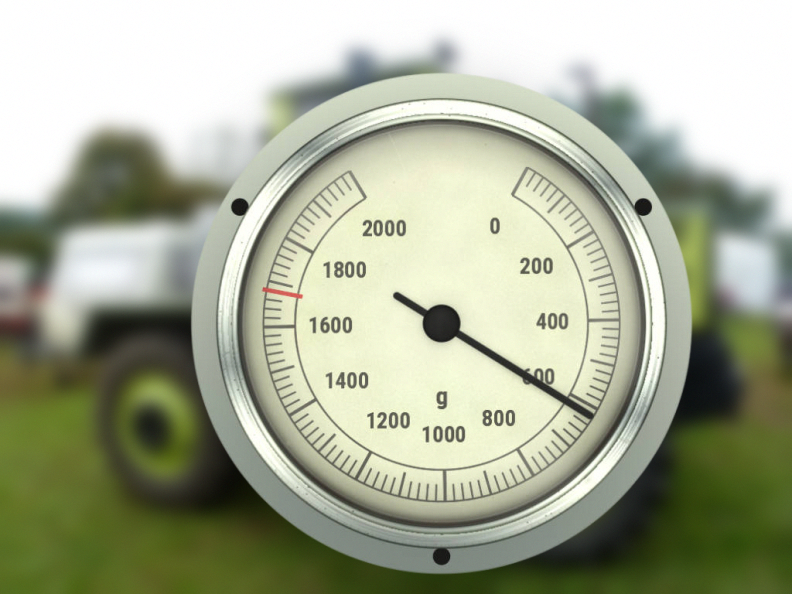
620 g
